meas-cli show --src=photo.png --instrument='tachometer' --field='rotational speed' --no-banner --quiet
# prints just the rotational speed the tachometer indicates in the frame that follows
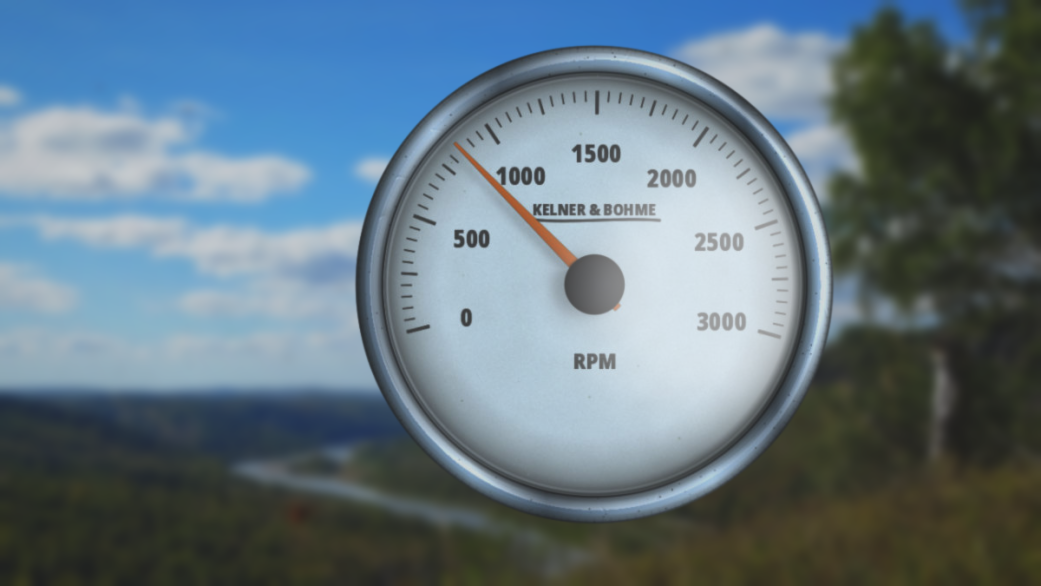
850 rpm
